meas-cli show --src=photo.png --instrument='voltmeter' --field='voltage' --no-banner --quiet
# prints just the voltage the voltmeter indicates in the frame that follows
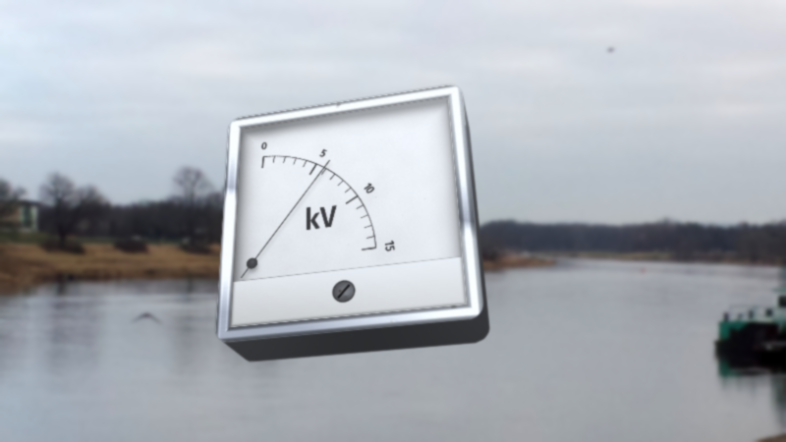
6 kV
